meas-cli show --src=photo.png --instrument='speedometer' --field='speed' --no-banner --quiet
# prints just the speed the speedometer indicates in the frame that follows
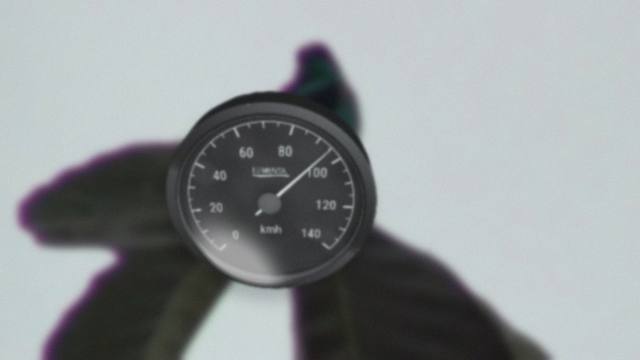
95 km/h
